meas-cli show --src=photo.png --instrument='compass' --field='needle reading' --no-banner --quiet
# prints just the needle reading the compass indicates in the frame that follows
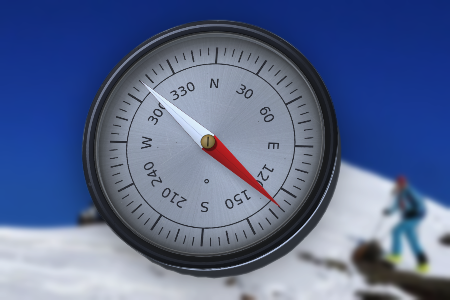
130 °
